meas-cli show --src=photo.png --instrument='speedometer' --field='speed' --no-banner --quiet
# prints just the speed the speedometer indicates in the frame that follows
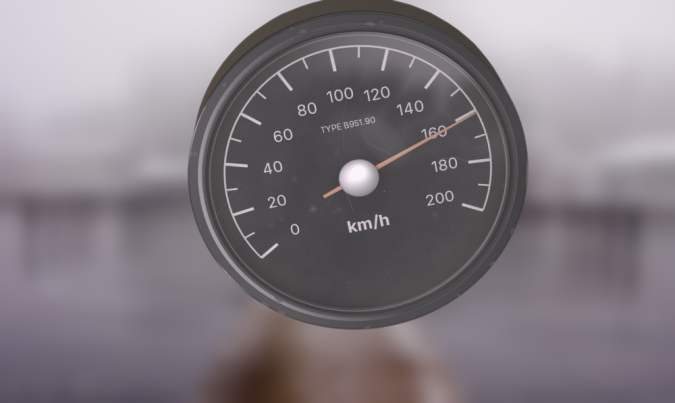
160 km/h
